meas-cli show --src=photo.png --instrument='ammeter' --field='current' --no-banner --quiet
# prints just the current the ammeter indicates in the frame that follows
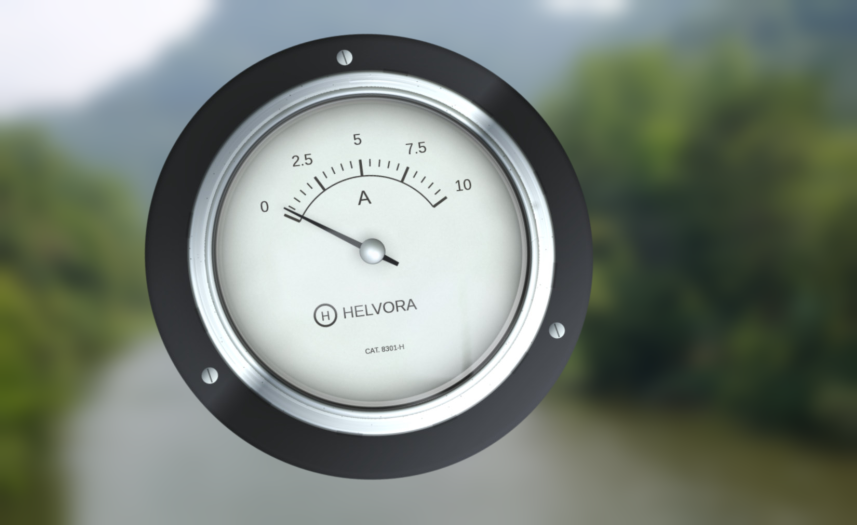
0.25 A
